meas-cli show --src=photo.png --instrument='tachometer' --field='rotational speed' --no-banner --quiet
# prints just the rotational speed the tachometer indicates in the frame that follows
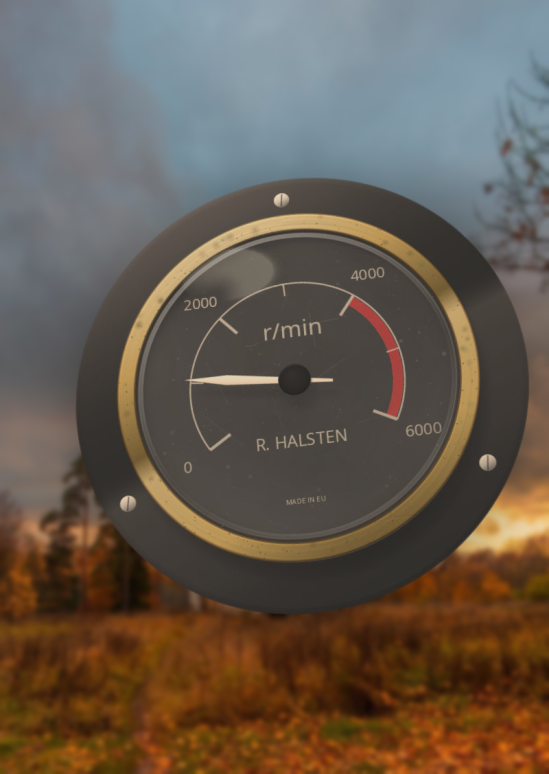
1000 rpm
